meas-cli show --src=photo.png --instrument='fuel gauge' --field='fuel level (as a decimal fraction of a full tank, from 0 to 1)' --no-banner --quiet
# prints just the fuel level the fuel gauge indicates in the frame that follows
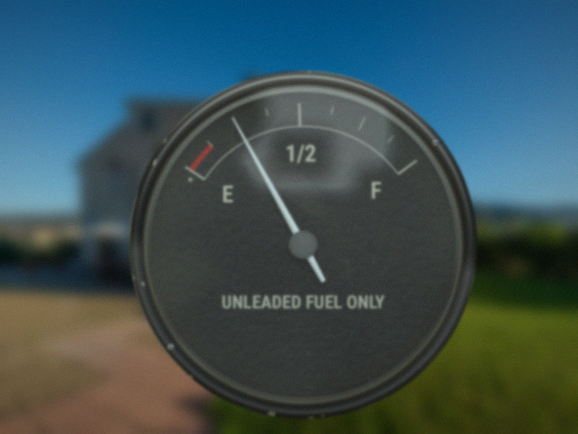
0.25
